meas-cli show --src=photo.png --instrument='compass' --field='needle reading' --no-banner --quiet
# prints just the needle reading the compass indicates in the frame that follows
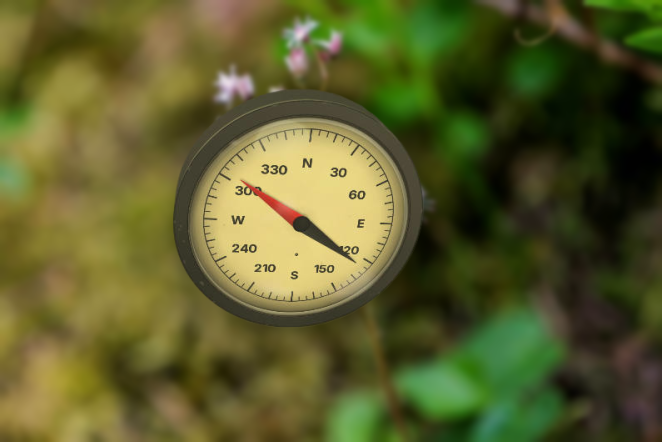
305 °
